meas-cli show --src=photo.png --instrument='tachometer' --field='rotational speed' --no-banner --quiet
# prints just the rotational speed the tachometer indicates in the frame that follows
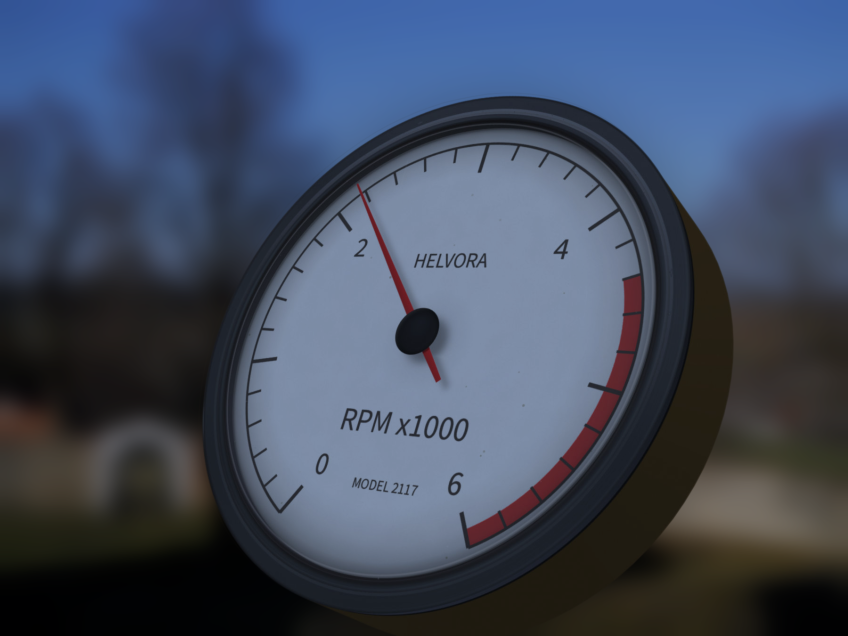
2200 rpm
